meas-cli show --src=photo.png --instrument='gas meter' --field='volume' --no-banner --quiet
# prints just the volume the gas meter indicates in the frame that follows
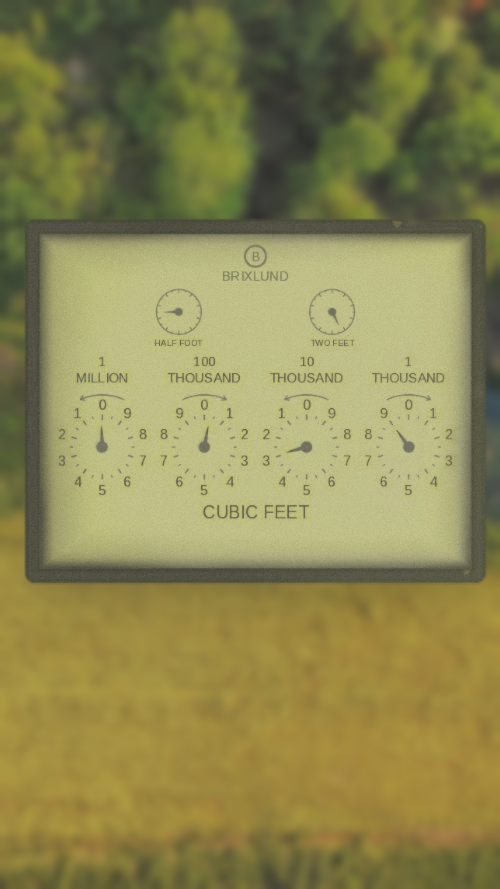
2900 ft³
